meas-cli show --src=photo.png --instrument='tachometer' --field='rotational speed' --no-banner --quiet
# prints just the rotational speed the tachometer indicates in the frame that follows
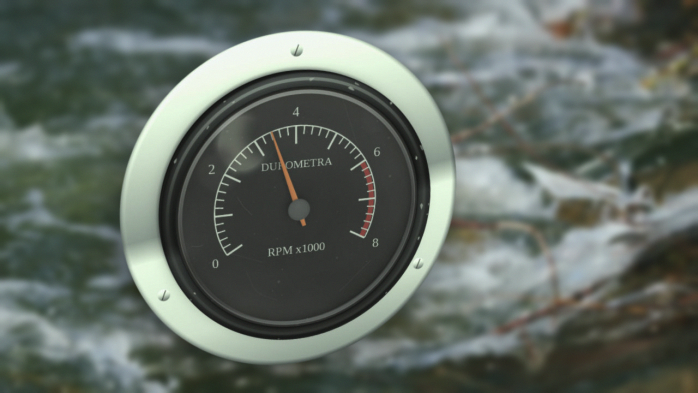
3400 rpm
